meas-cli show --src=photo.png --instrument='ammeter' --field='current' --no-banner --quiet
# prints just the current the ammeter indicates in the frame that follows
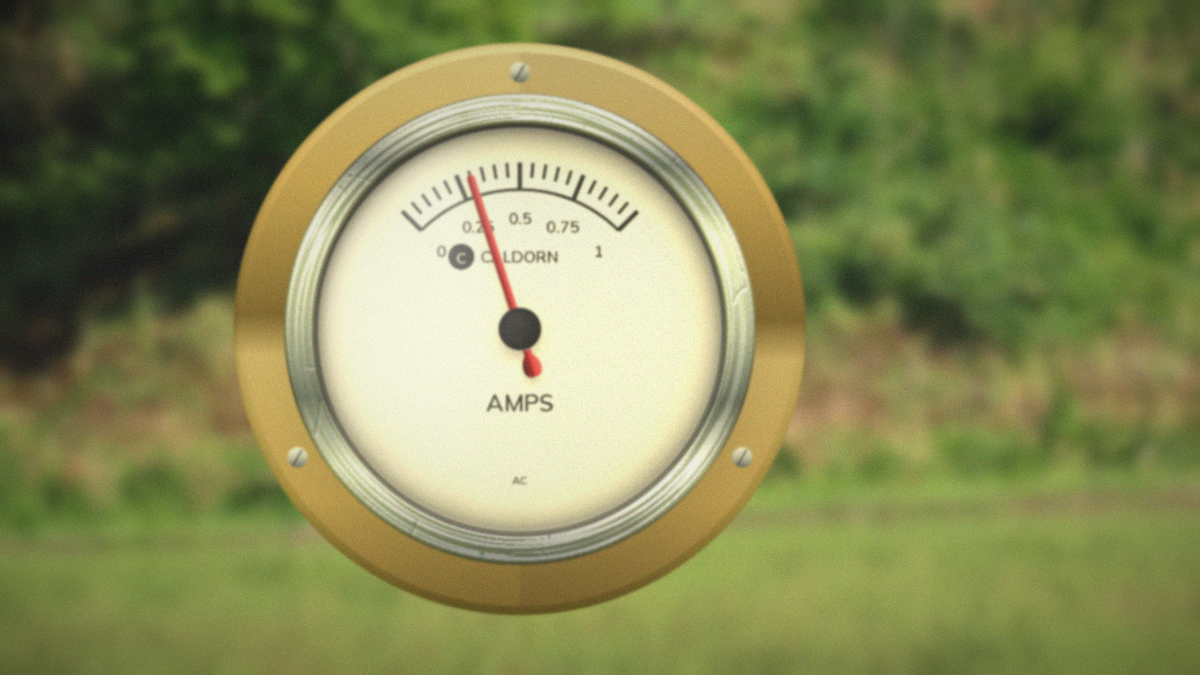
0.3 A
